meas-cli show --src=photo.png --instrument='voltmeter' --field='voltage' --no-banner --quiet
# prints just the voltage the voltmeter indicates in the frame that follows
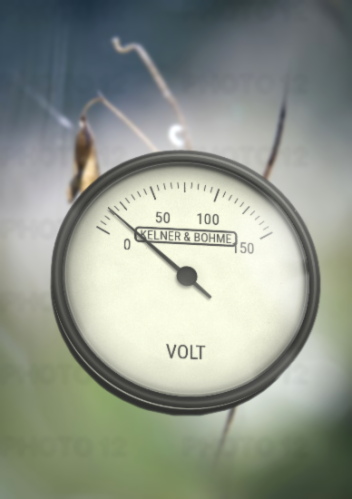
15 V
